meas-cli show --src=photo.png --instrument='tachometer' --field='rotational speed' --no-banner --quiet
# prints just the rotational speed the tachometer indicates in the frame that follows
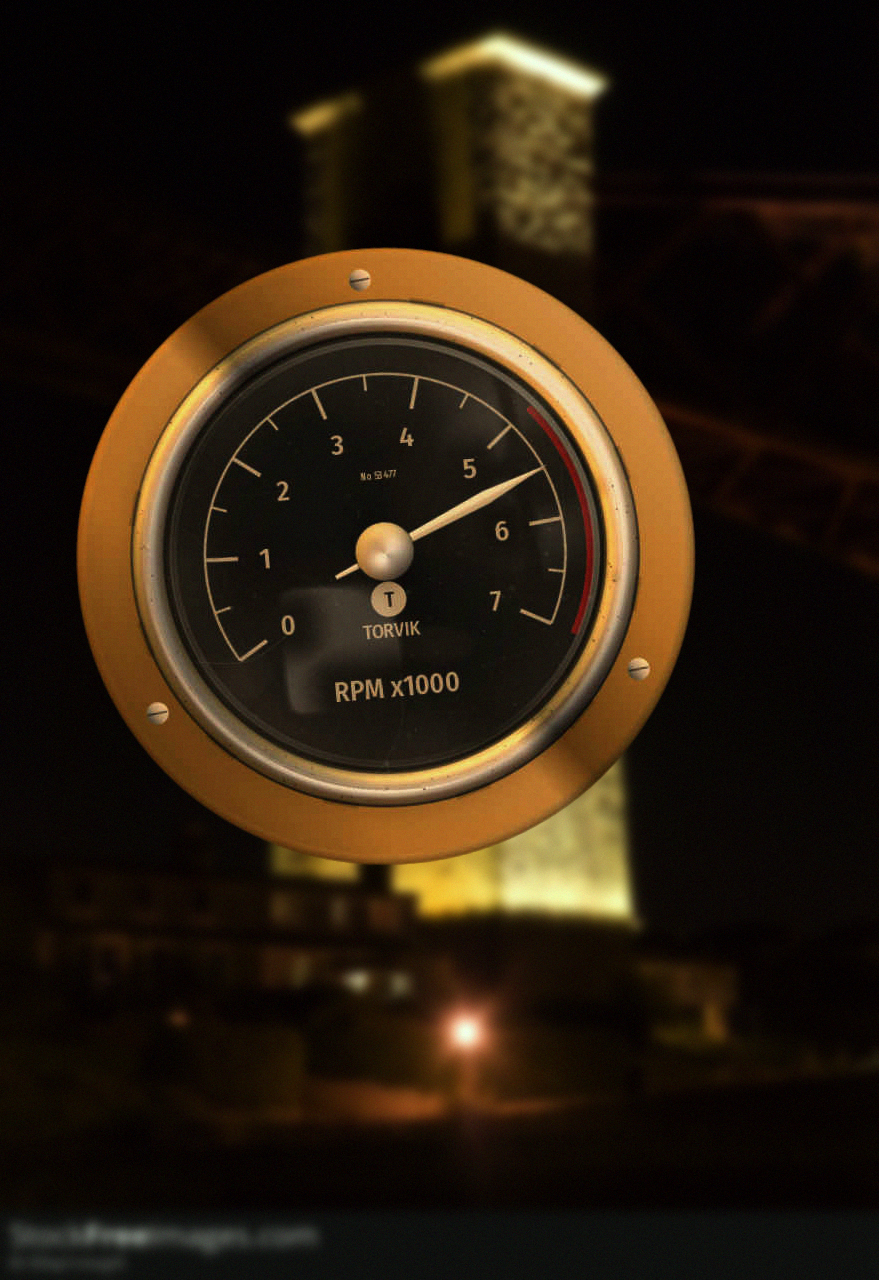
5500 rpm
